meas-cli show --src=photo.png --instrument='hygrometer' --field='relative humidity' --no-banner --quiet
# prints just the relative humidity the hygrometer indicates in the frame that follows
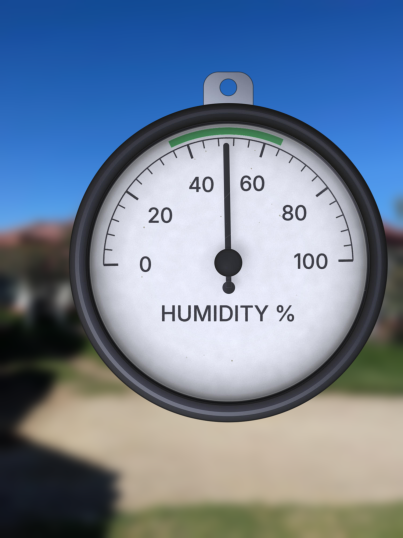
50 %
